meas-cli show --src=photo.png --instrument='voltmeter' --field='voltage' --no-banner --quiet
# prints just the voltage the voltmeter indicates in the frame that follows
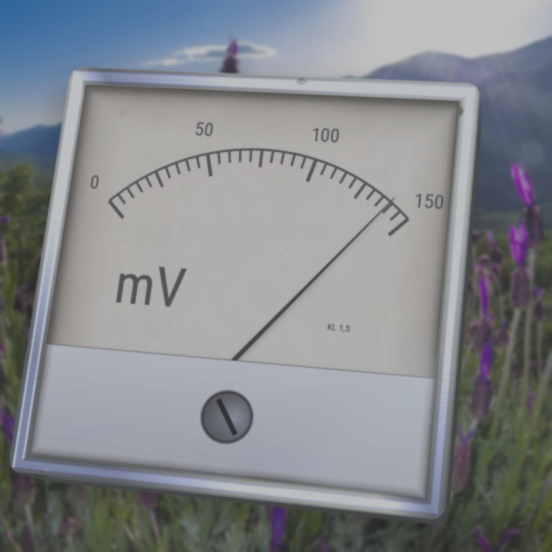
140 mV
